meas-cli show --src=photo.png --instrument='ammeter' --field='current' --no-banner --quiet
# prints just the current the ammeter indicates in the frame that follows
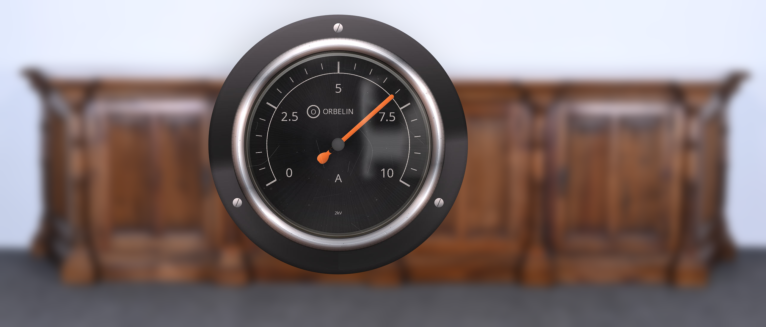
7 A
